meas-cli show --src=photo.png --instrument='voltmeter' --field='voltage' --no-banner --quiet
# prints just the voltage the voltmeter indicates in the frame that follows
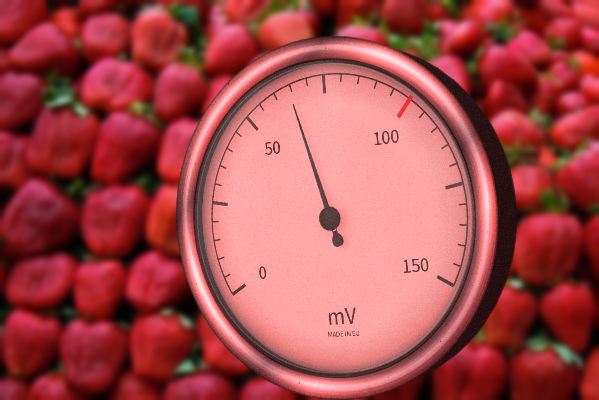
65 mV
